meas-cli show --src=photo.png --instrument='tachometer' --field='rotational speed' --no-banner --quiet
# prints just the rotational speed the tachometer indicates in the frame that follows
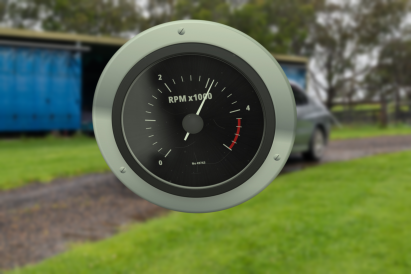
3100 rpm
